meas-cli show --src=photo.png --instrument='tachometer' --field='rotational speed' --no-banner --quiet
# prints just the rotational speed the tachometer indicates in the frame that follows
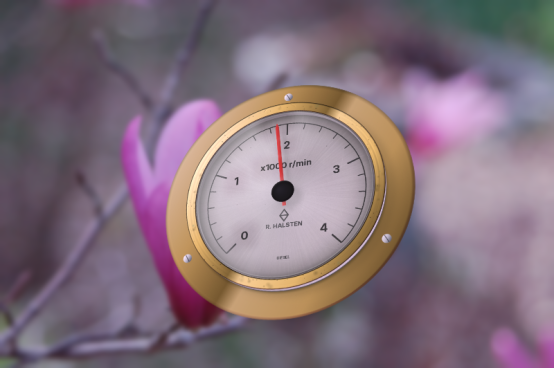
1900 rpm
